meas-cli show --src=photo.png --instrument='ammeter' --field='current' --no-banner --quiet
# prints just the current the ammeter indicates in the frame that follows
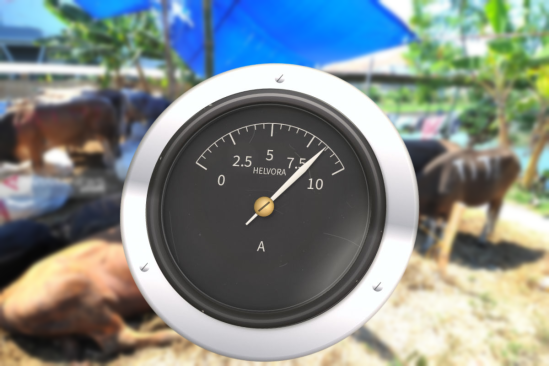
8.5 A
